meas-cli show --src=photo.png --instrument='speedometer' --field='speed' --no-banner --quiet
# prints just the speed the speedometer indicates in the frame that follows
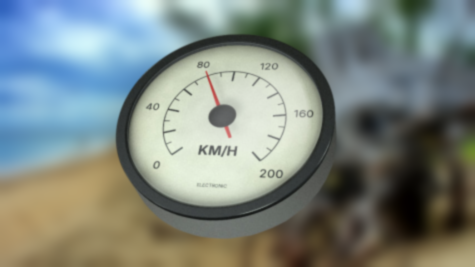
80 km/h
